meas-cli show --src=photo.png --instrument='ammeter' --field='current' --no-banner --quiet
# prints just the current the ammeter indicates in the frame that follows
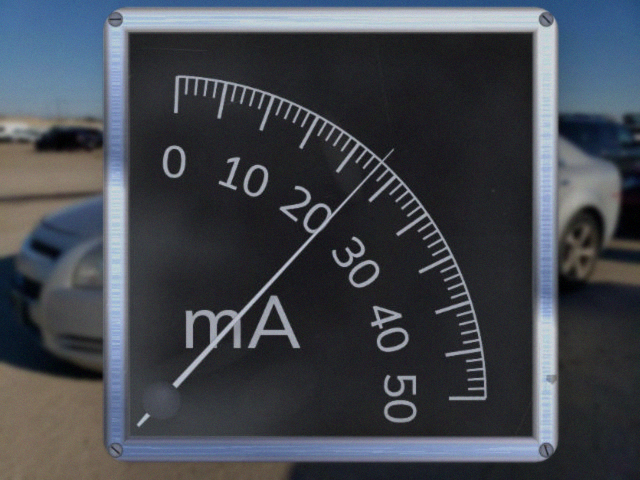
23 mA
